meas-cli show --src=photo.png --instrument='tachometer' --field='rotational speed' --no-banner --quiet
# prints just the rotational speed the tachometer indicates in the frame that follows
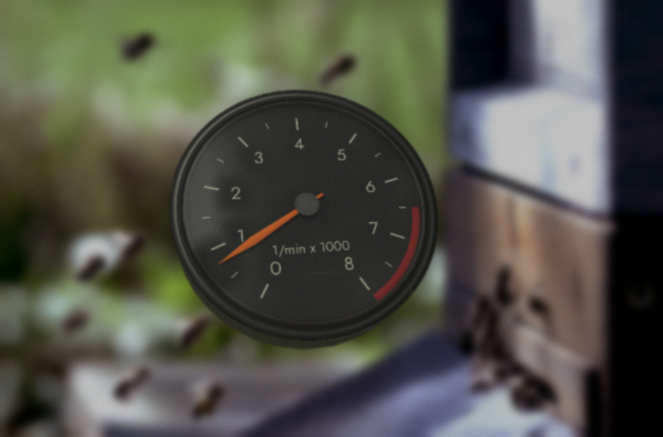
750 rpm
